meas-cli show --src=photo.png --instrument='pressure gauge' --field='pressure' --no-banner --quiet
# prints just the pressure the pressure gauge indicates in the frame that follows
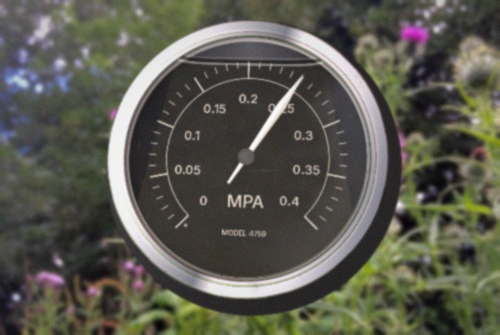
0.25 MPa
